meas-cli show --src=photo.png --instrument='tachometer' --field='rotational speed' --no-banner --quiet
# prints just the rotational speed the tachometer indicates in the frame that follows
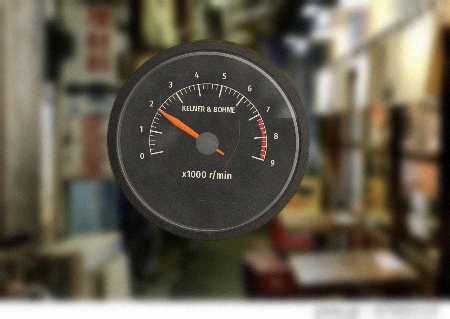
2000 rpm
